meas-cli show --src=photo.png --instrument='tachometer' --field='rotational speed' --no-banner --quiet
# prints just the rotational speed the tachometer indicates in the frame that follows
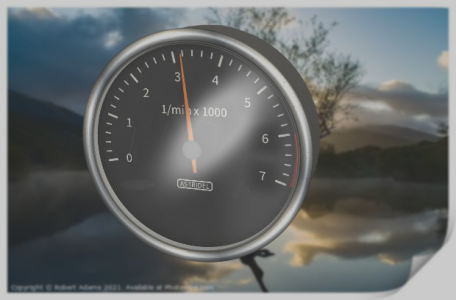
3200 rpm
